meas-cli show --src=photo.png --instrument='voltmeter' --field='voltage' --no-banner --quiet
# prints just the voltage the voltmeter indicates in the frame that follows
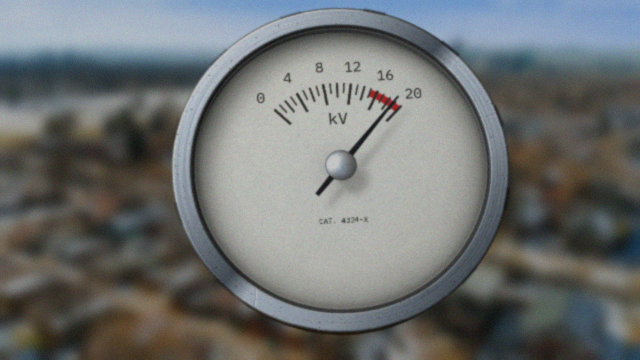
19 kV
